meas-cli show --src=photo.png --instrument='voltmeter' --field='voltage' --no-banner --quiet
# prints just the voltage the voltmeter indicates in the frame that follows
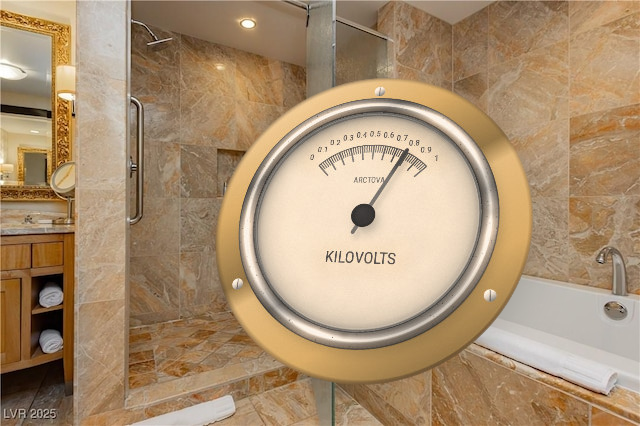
0.8 kV
